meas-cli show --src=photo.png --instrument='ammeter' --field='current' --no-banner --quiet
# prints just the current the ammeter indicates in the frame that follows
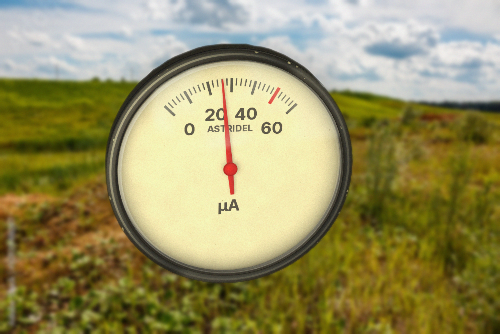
26 µA
